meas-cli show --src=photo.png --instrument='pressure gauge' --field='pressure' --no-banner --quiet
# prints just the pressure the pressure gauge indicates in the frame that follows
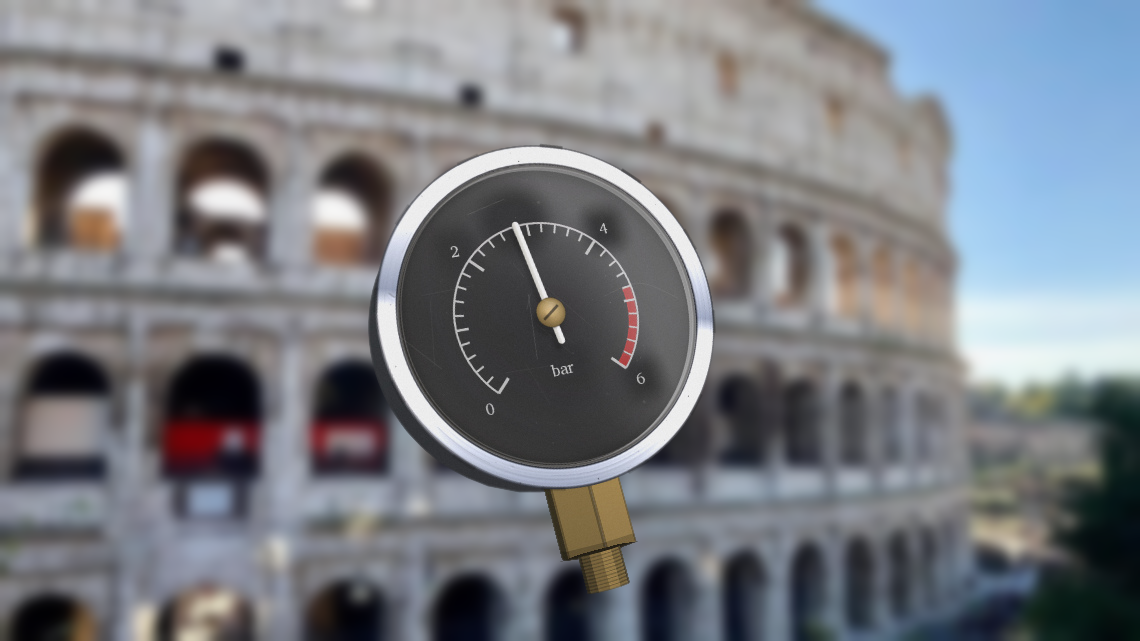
2.8 bar
